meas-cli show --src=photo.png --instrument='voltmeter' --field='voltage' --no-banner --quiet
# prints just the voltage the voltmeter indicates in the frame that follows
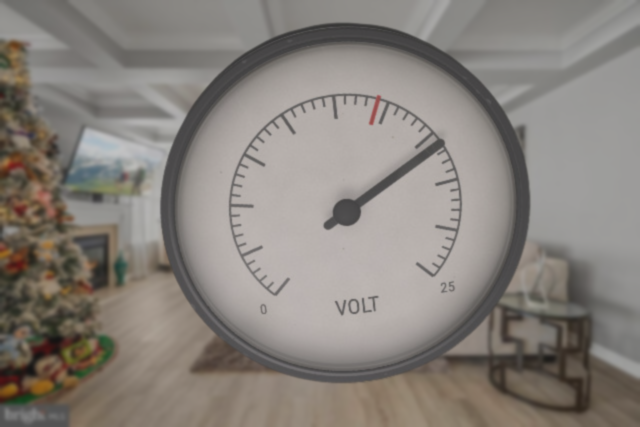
18 V
